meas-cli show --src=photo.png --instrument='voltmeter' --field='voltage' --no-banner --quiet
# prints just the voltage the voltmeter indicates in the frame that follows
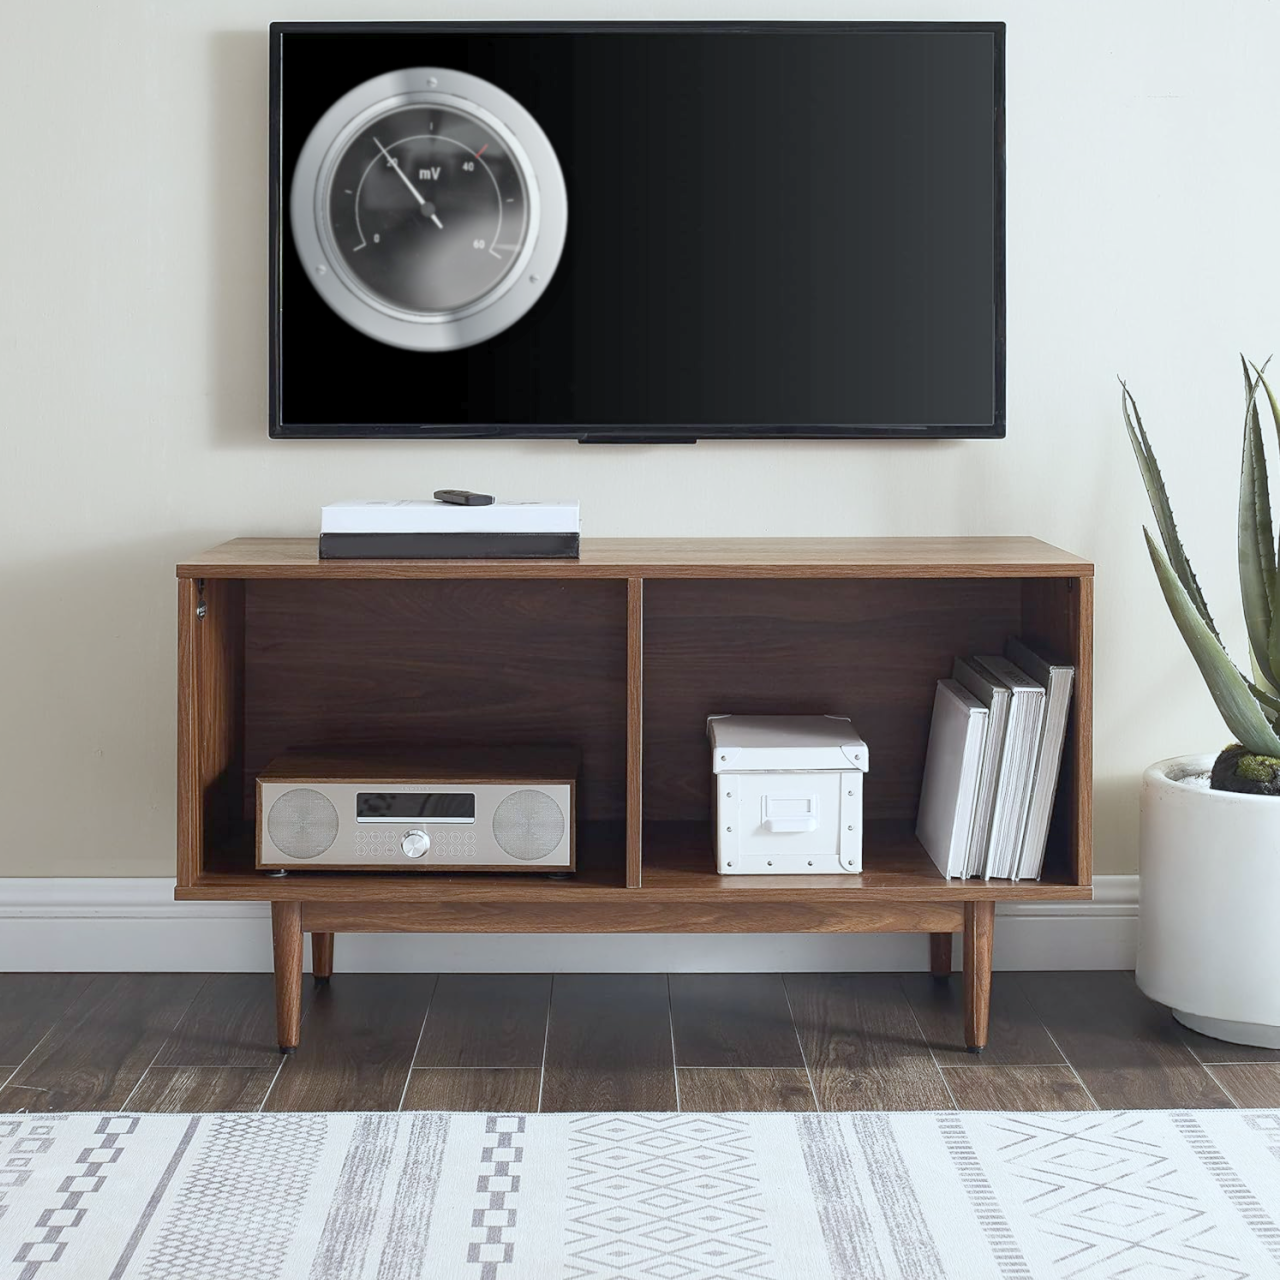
20 mV
